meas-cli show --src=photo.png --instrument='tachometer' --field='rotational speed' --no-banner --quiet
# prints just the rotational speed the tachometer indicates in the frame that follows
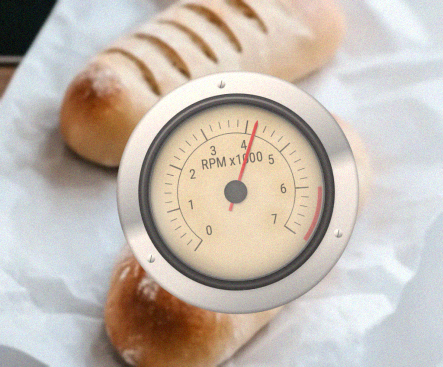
4200 rpm
